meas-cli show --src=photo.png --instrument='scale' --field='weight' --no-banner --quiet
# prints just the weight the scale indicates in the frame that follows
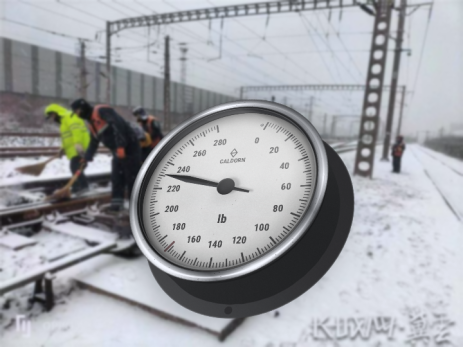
230 lb
